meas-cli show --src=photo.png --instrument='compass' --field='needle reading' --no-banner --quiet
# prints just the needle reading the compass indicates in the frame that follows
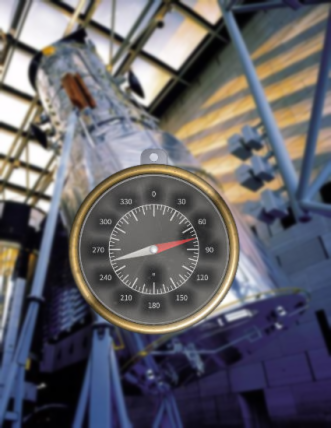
75 °
